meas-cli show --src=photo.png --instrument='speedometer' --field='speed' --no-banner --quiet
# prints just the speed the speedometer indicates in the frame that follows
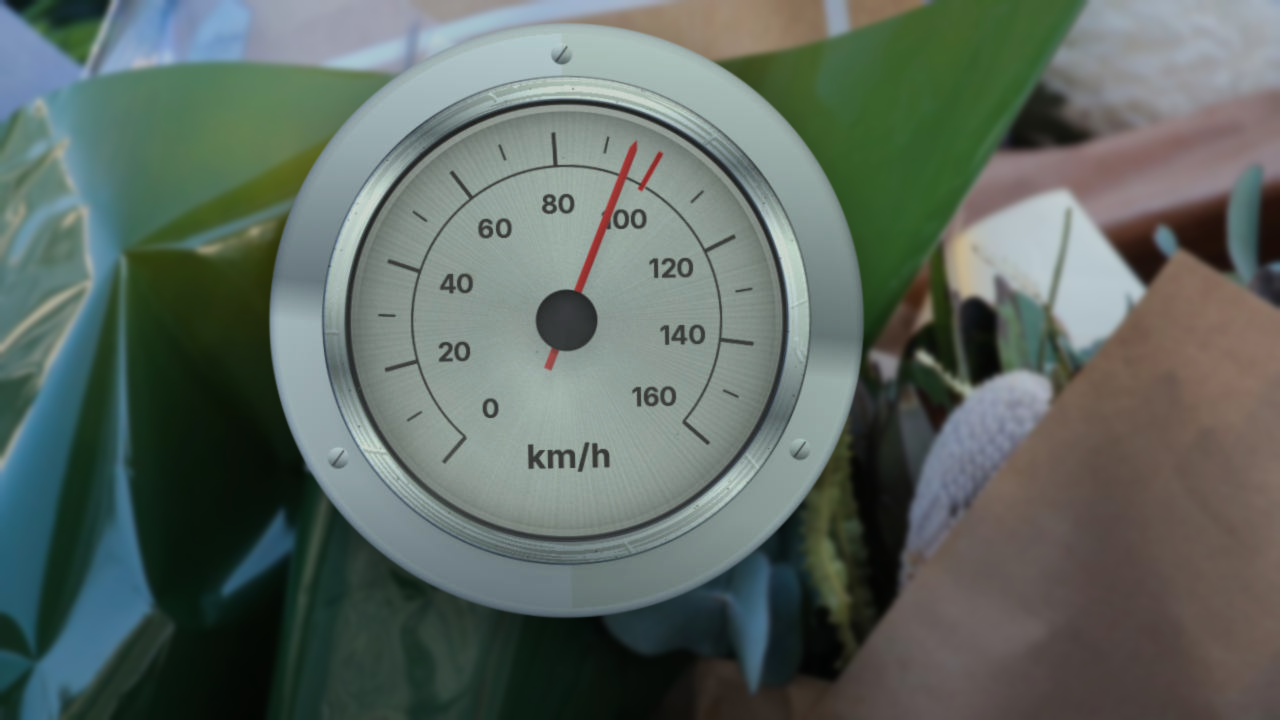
95 km/h
